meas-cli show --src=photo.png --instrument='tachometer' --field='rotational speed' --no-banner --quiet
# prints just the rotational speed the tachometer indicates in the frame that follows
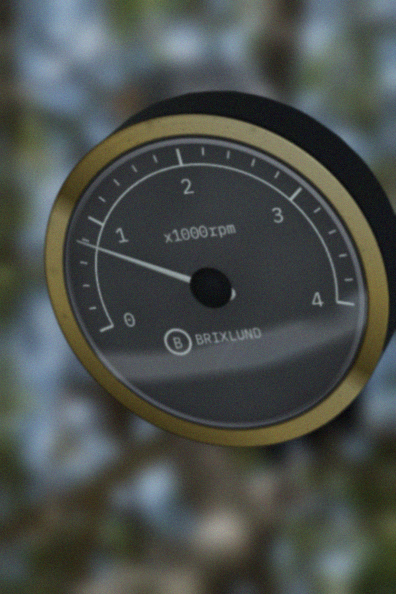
800 rpm
